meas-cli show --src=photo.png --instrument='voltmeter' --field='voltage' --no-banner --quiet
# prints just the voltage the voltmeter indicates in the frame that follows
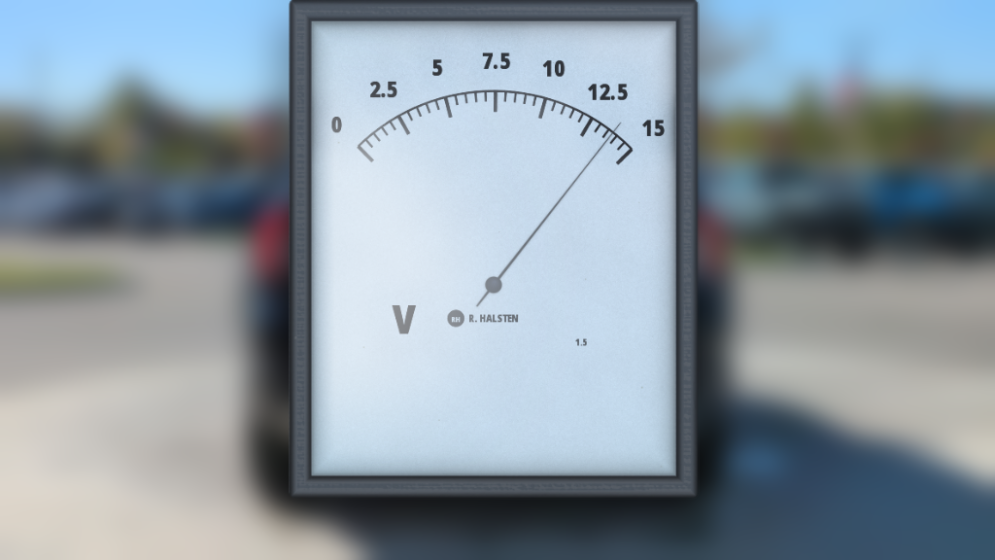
13.75 V
